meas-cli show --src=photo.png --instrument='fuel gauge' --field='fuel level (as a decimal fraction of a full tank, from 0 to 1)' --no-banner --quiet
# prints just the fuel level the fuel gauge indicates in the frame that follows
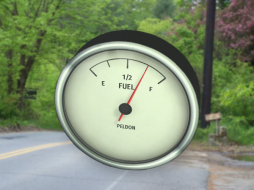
0.75
